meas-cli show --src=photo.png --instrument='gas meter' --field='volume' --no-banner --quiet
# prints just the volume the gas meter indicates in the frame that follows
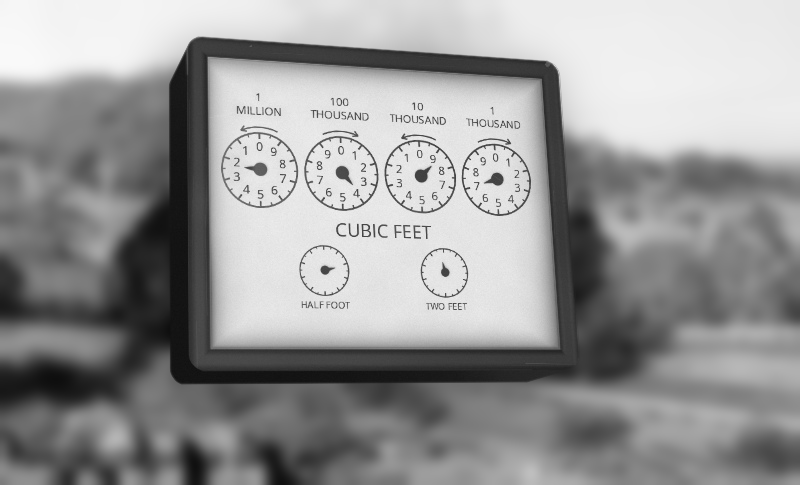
238700 ft³
